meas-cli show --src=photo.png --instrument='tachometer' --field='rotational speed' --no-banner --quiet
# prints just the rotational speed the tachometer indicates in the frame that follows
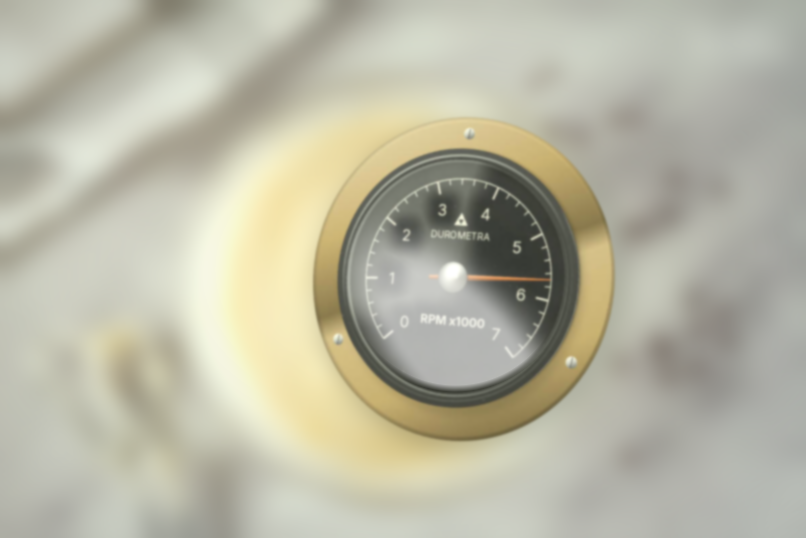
5700 rpm
